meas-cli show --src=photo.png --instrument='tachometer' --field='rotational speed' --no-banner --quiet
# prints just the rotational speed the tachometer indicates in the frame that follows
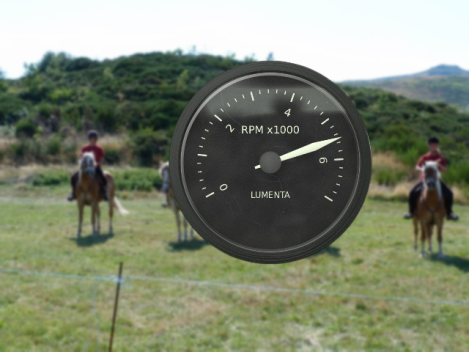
5500 rpm
